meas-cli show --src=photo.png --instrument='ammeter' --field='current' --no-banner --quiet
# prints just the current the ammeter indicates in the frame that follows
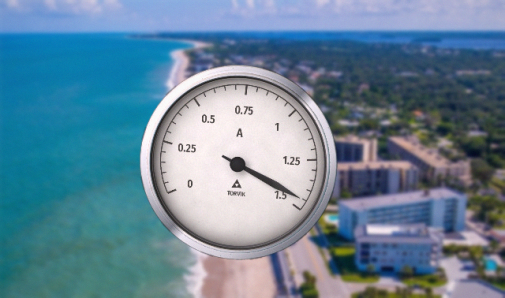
1.45 A
